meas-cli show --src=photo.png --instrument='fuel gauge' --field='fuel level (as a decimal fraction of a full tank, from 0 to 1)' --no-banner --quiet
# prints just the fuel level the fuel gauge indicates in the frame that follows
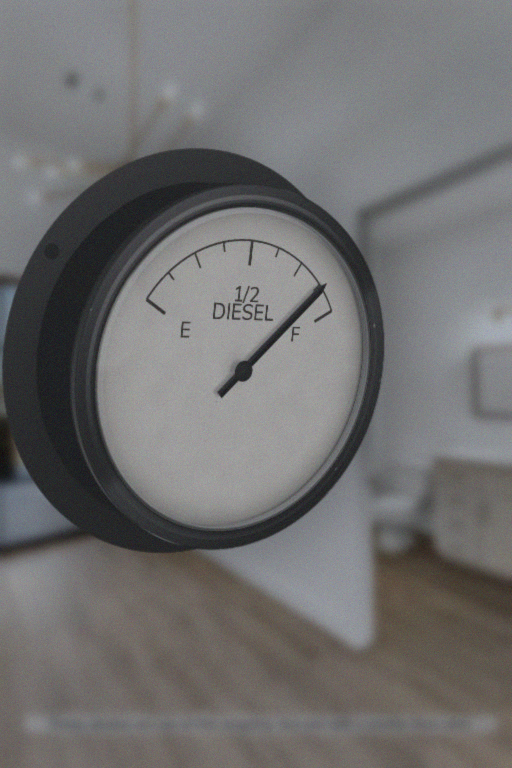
0.875
